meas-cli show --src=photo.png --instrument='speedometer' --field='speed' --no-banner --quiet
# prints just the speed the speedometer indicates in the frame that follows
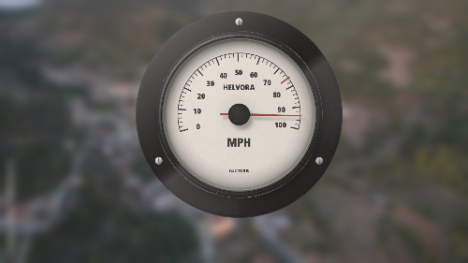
94 mph
